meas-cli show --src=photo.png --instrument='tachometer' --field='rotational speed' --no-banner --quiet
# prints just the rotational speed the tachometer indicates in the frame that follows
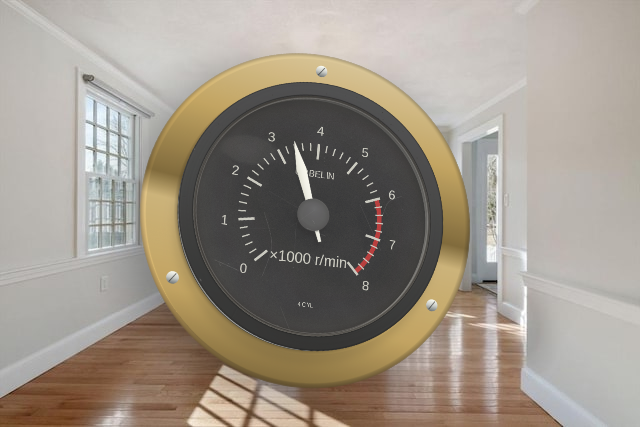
3400 rpm
